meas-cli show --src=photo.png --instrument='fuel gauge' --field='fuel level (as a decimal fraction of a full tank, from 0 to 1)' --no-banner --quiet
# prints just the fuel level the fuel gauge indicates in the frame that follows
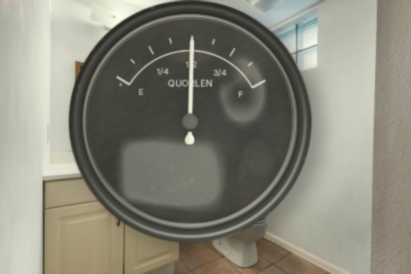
0.5
